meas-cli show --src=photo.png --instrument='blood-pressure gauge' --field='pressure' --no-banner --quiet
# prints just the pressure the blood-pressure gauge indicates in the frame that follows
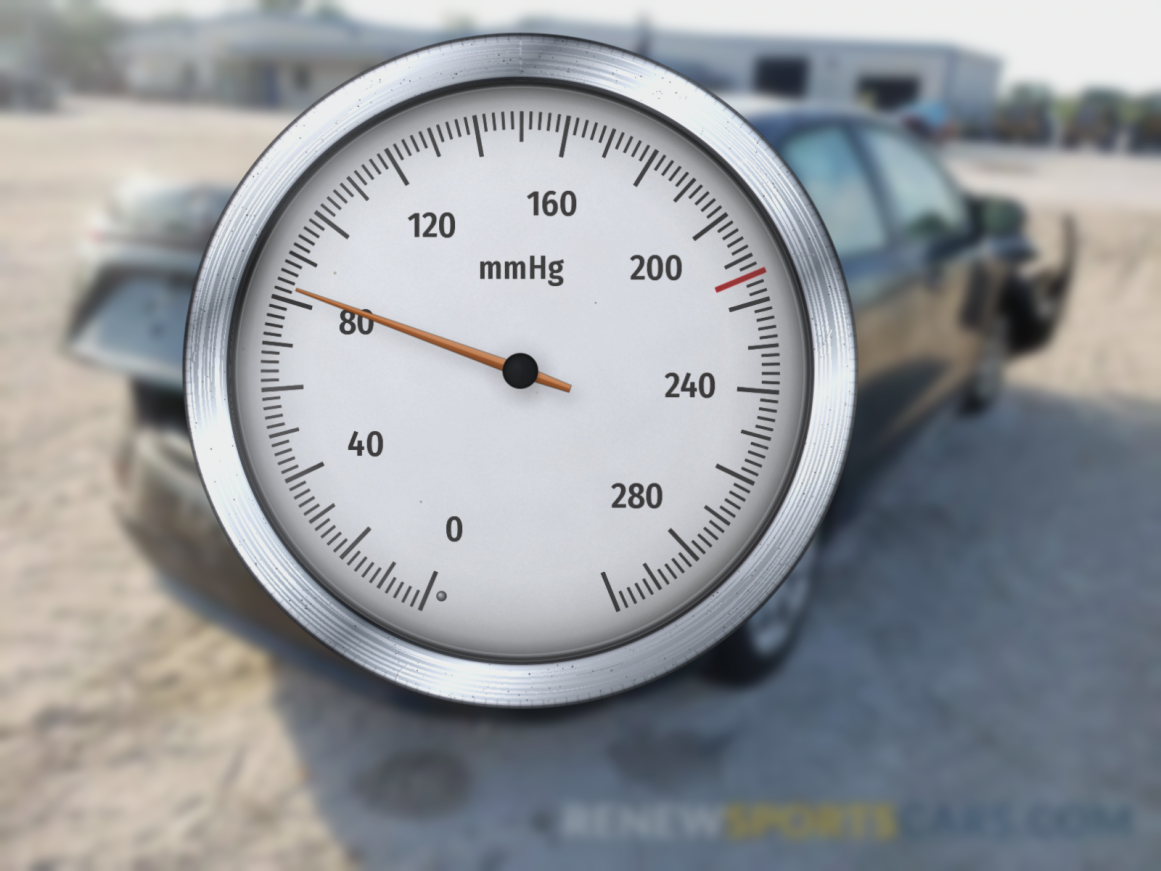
83 mmHg
